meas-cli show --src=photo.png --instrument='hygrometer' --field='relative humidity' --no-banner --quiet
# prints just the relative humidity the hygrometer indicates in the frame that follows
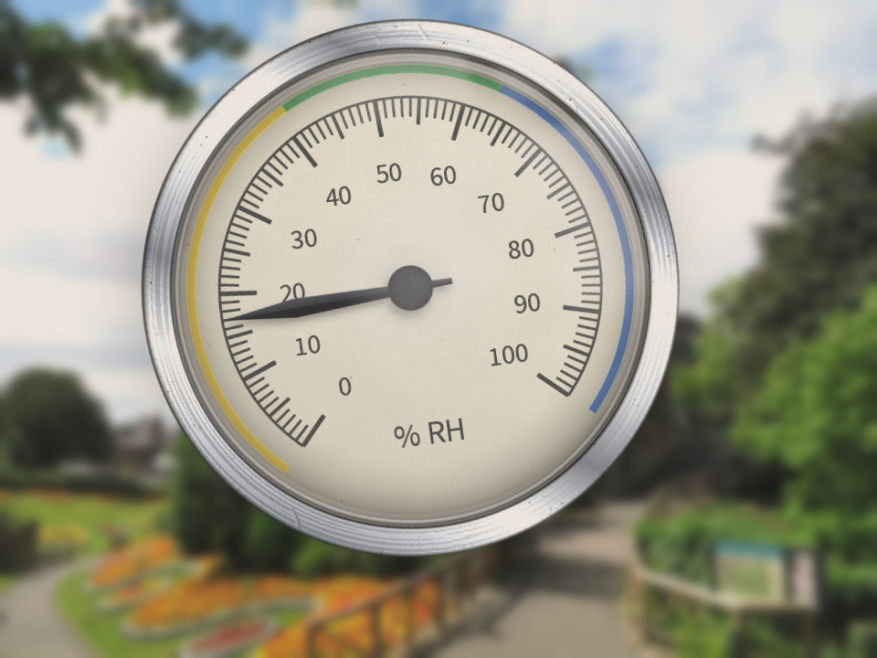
17 %
